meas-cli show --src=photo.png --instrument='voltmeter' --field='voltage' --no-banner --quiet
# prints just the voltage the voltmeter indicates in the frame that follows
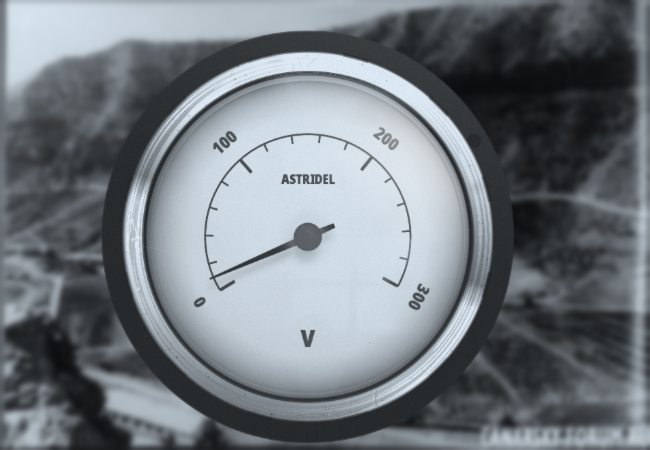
10 V
